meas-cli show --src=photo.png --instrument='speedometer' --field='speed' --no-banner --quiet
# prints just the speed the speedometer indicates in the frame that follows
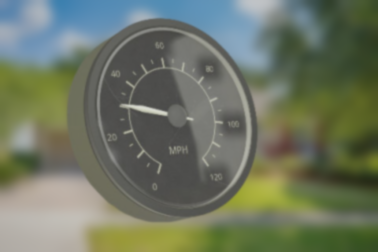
30 mph
